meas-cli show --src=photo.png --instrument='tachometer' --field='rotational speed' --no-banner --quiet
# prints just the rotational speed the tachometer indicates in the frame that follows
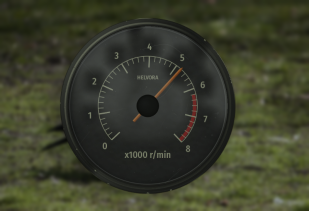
5200 rpm
